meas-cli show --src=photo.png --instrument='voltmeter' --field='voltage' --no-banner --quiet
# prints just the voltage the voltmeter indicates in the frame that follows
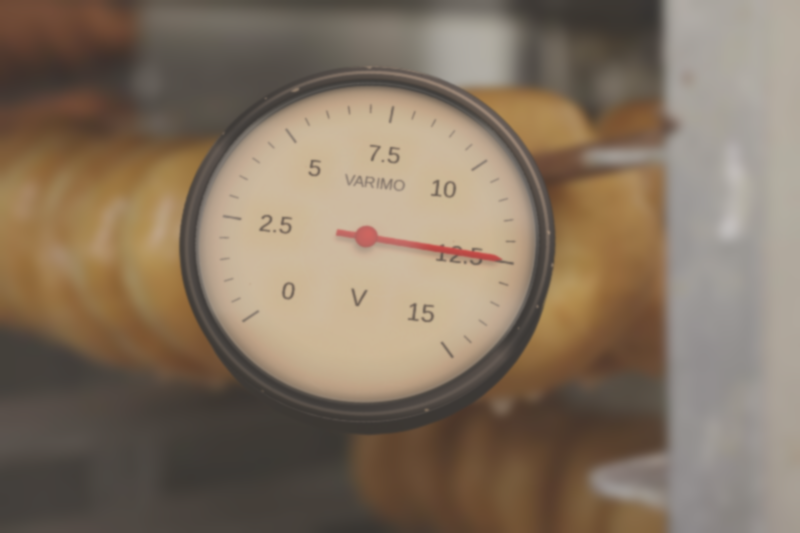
12.5 V
